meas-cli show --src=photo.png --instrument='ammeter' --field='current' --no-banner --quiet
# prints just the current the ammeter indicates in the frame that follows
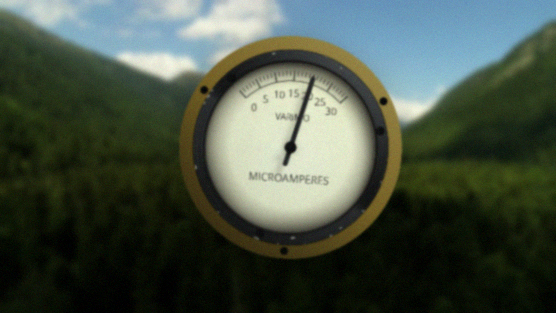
20 µA
